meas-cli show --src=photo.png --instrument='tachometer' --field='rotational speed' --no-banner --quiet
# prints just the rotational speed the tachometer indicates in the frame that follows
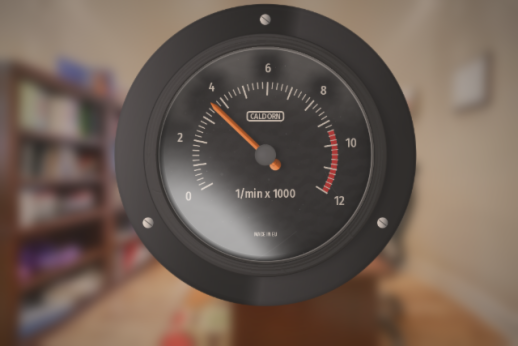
3600 rpm
